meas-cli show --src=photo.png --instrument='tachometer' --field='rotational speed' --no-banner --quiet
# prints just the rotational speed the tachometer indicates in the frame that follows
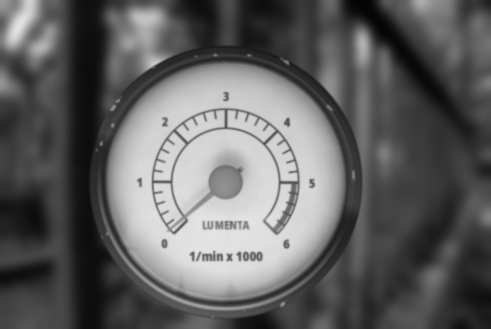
100 rpm
